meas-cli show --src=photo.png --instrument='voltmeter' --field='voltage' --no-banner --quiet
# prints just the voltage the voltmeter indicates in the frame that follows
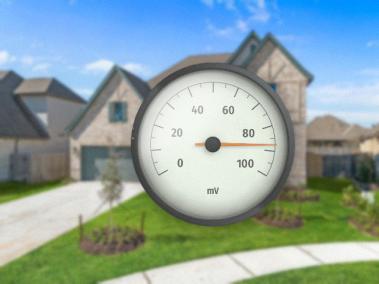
87.5 mV
